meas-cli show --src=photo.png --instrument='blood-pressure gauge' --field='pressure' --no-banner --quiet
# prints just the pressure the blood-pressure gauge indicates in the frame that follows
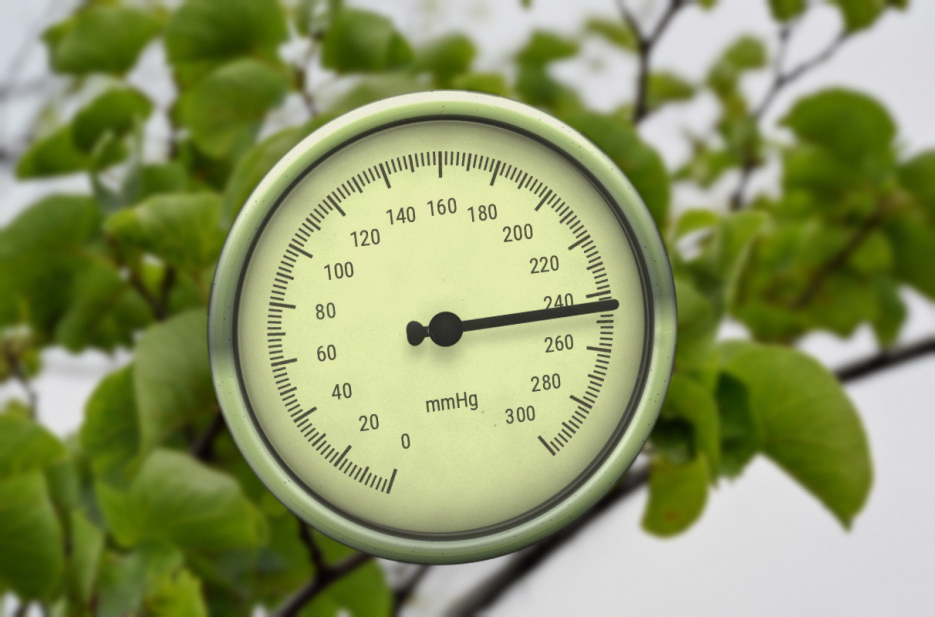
244 mmHg
